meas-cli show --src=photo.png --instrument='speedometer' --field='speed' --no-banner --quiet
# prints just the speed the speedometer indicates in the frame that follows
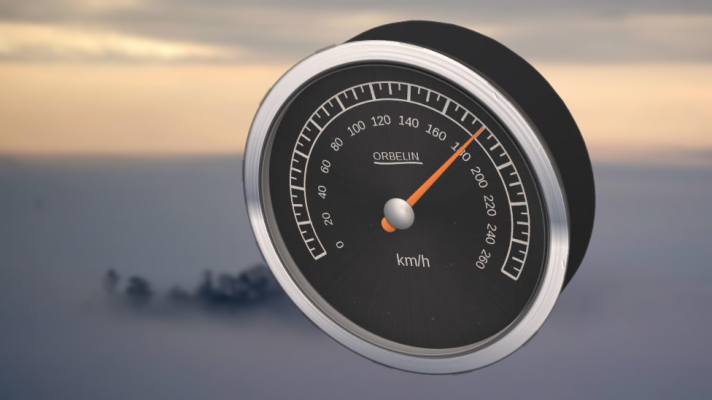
180 km/h
